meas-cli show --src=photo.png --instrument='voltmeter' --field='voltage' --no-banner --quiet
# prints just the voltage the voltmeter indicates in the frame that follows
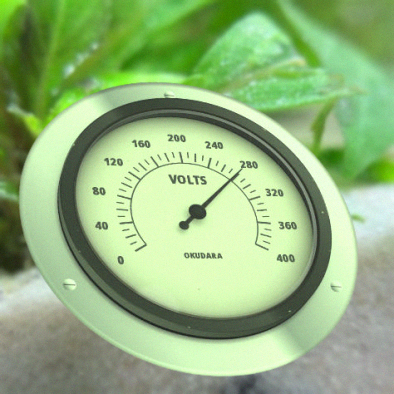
280 V
